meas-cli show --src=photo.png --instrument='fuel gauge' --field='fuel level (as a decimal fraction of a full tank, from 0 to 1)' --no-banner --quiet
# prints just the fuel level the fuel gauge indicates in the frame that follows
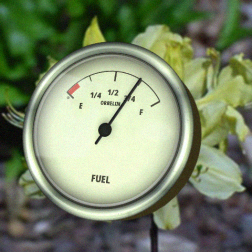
0.75
